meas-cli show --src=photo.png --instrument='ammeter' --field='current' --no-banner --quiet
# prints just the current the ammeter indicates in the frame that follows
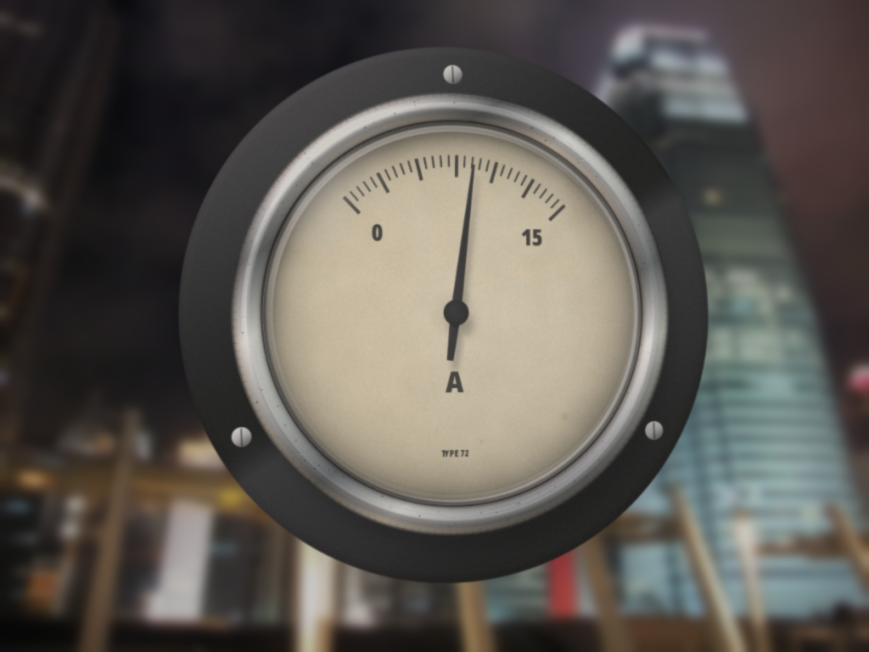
8.5 A
